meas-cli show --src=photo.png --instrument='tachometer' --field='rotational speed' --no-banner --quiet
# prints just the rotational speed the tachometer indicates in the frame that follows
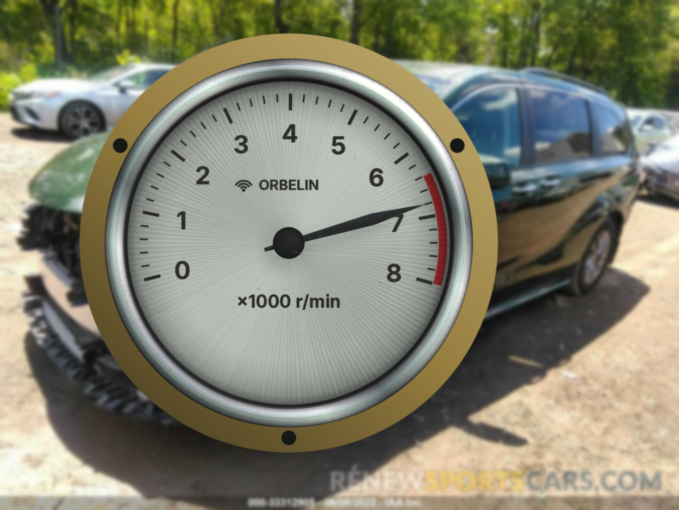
6800 rpm
